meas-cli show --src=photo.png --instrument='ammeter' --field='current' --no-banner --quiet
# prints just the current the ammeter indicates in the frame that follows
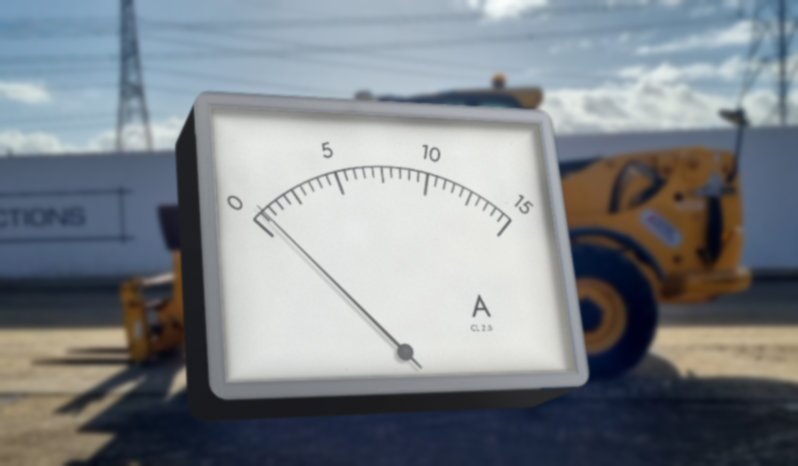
0.5 A
